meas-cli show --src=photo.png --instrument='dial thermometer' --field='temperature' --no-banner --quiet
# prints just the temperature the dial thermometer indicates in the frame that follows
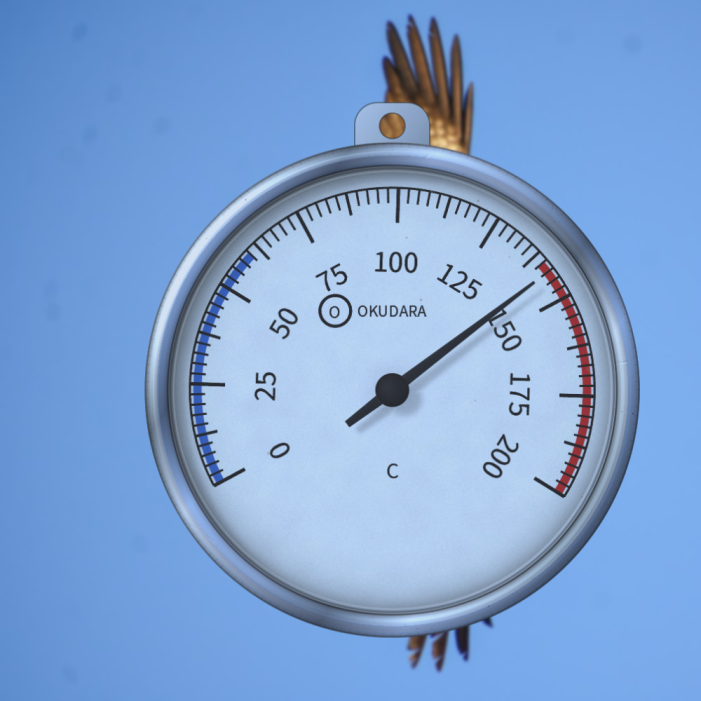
142.5 °C
